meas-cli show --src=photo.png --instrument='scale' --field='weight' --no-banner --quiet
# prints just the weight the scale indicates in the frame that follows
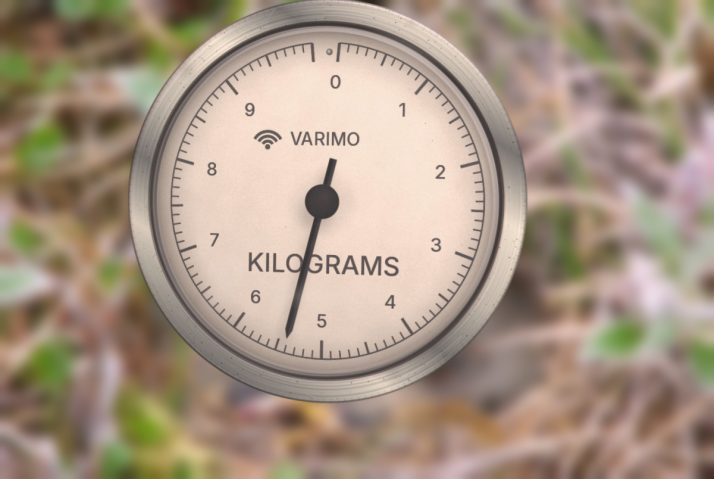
5.4 kg
